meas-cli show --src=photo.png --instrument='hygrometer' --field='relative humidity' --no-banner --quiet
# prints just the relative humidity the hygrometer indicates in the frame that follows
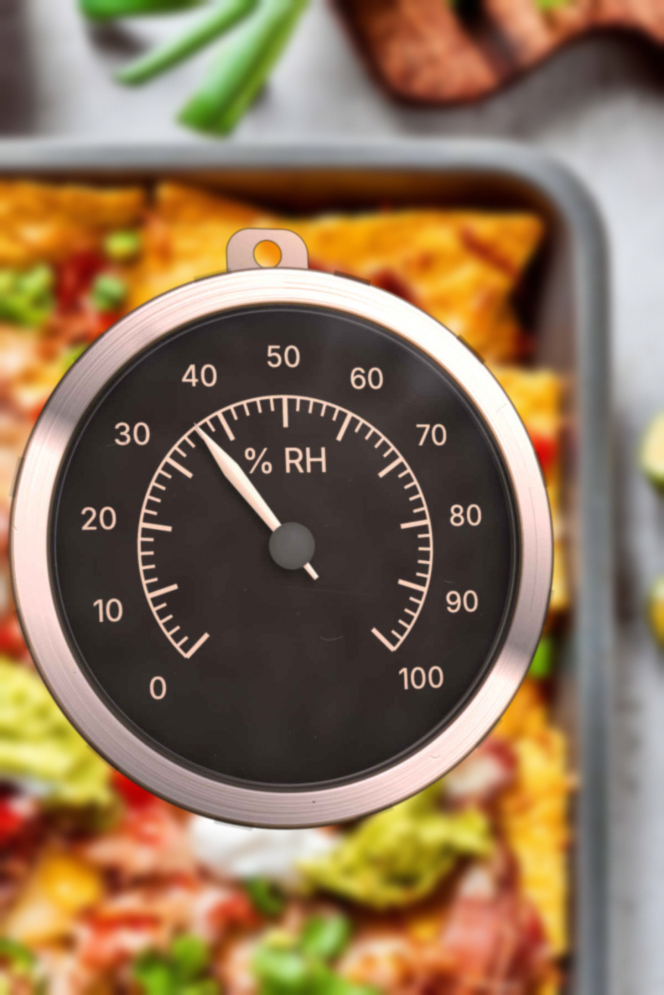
36 %
